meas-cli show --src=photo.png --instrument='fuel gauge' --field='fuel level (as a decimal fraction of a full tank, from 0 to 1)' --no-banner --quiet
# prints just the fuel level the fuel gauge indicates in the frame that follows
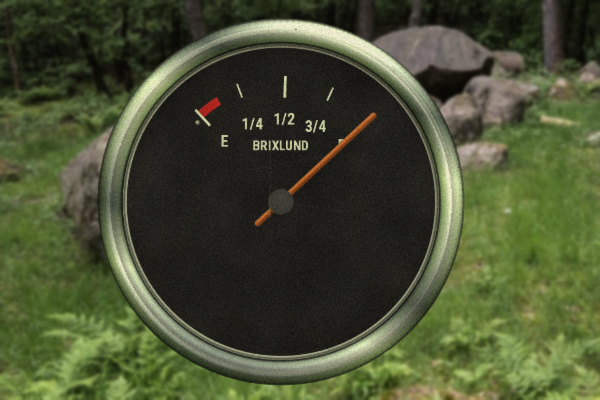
1
